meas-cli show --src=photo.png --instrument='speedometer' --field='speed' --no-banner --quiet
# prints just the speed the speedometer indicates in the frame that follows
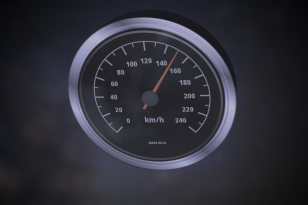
150 km/h
